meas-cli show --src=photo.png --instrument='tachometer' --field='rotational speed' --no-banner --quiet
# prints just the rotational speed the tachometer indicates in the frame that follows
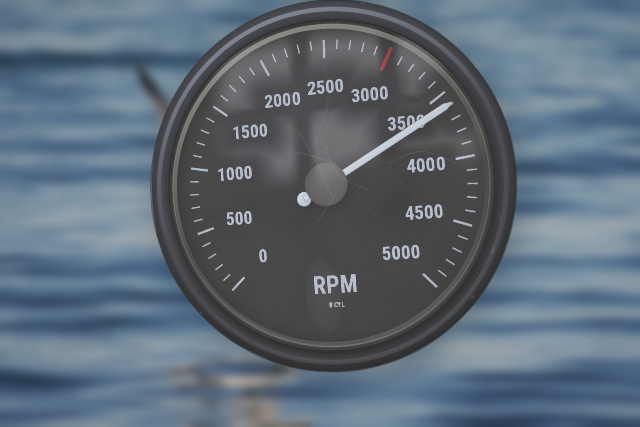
3600 rpm
